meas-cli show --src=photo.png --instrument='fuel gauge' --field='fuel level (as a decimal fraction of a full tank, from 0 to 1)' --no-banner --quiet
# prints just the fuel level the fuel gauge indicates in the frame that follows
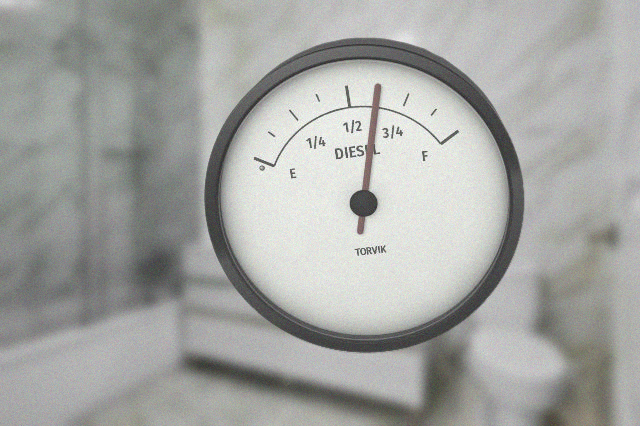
0.625
